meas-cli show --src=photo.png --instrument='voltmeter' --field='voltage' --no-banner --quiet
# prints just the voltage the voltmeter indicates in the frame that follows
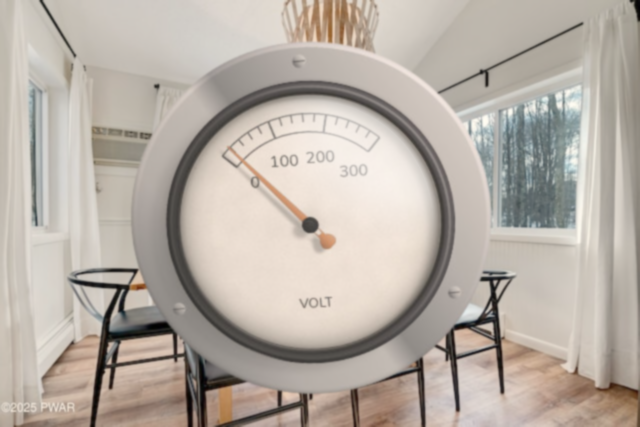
20 V
